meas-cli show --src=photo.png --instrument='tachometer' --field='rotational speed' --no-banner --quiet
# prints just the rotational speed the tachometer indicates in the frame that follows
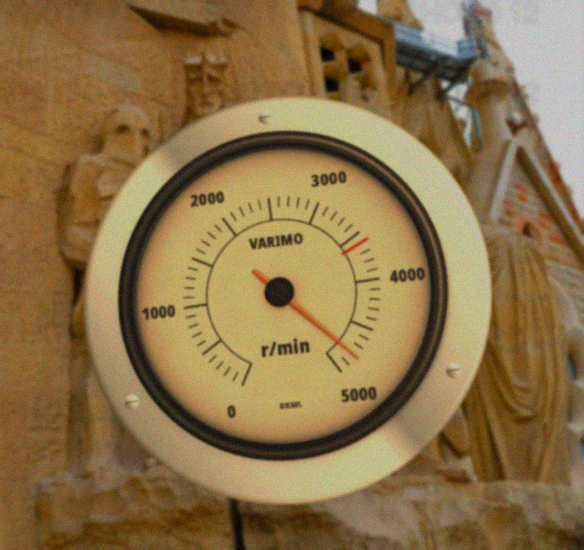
4800 rpm
